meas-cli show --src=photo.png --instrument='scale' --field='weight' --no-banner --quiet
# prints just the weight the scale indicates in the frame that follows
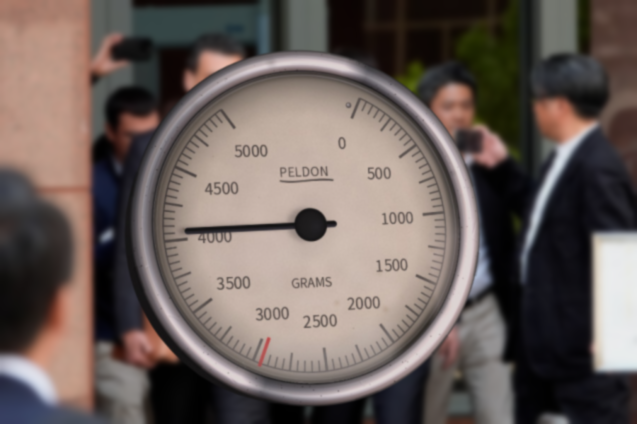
4050 g
